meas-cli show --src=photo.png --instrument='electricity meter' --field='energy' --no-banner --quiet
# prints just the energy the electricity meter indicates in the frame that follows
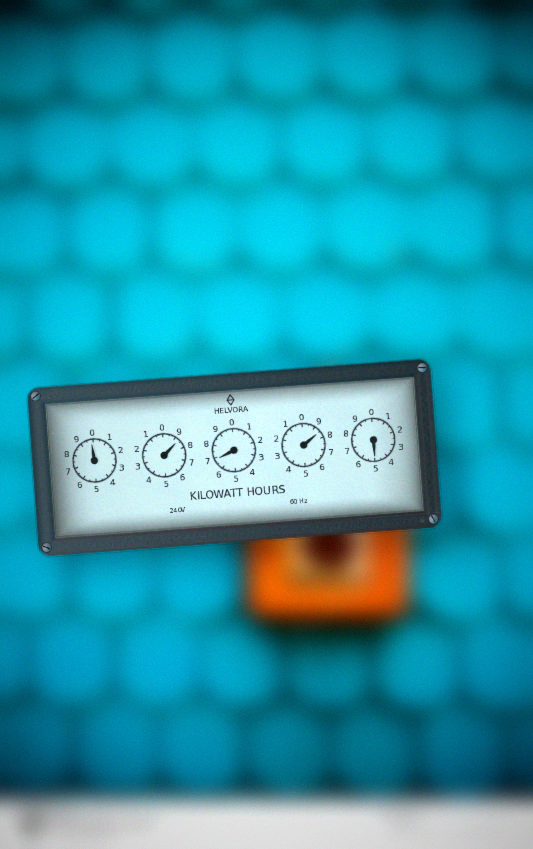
98685 kWh
